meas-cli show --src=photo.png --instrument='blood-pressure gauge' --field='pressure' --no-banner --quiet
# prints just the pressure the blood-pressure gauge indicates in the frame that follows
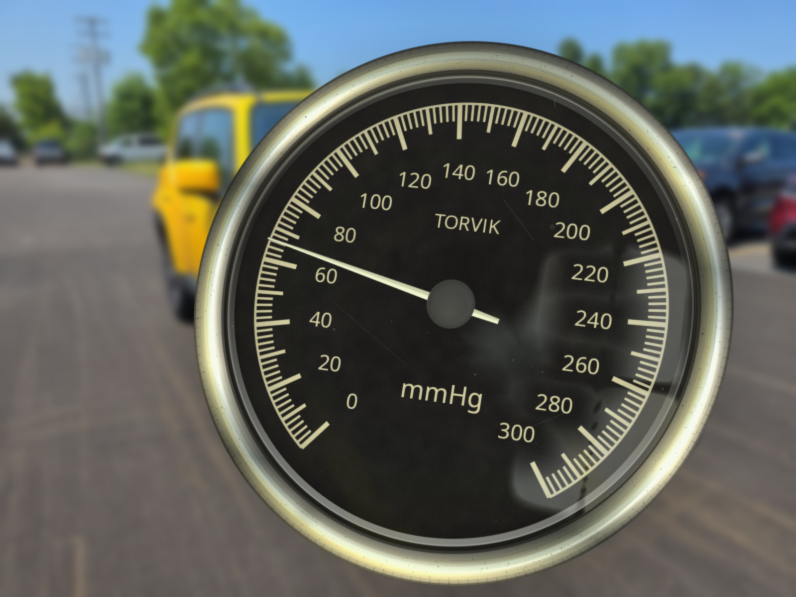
66 mmHg
